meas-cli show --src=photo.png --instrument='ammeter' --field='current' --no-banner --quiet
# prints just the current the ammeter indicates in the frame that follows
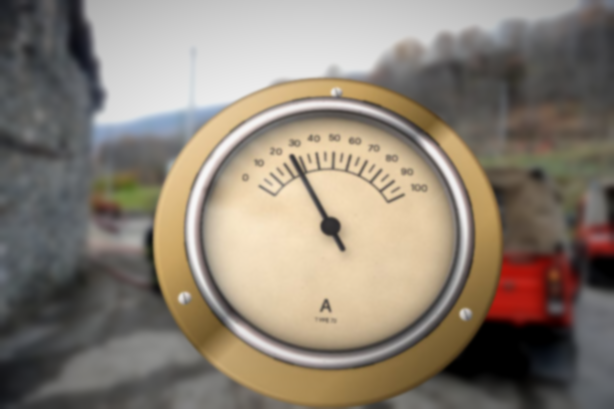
25 A
